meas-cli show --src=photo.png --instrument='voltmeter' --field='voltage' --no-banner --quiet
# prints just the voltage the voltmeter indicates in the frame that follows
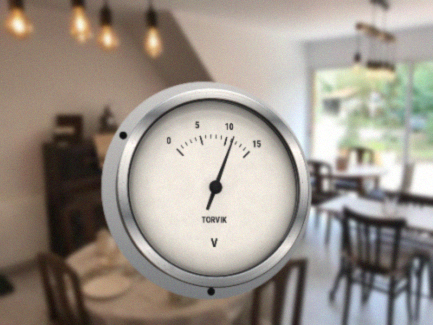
11 V
